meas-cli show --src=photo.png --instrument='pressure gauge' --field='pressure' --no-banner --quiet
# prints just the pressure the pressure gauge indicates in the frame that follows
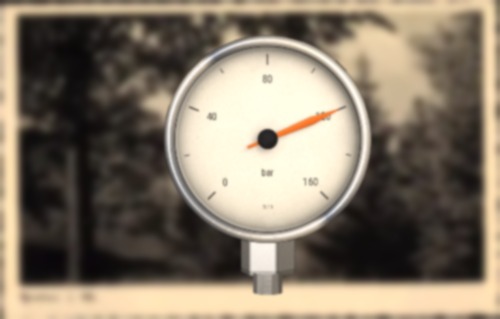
120 bar
